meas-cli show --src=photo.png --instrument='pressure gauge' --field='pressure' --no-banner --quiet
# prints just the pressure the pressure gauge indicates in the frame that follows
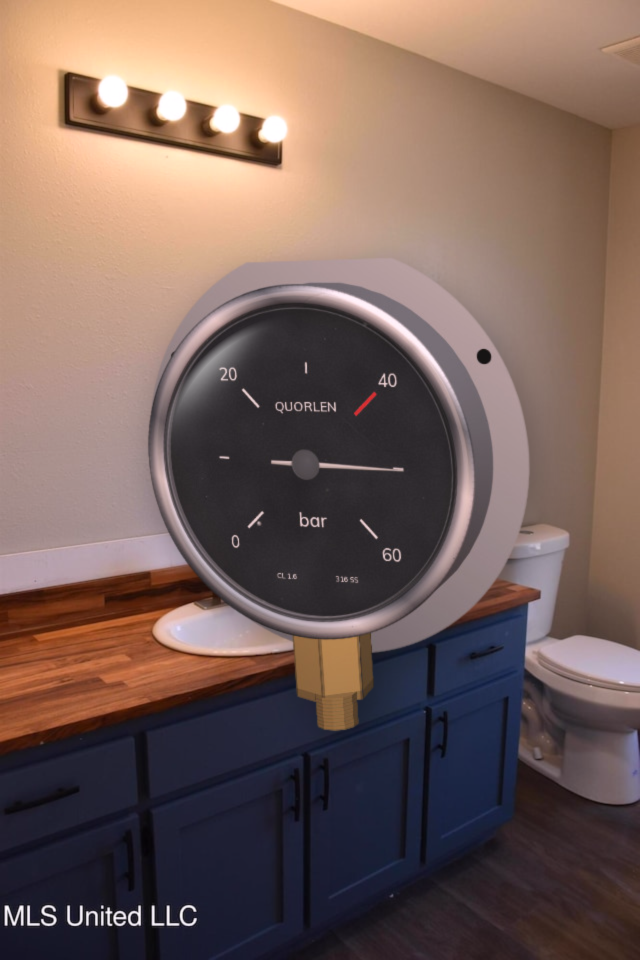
50 bar
